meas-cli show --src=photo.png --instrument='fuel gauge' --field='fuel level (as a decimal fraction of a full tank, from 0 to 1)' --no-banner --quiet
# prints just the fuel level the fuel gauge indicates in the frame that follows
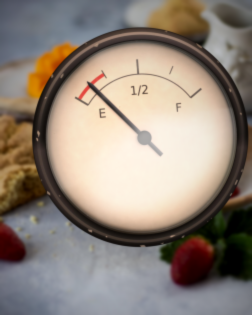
0.125
